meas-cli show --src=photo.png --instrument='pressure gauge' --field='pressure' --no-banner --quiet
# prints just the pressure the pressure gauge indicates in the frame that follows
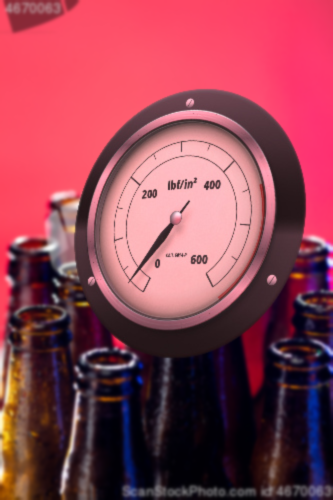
25 psi
